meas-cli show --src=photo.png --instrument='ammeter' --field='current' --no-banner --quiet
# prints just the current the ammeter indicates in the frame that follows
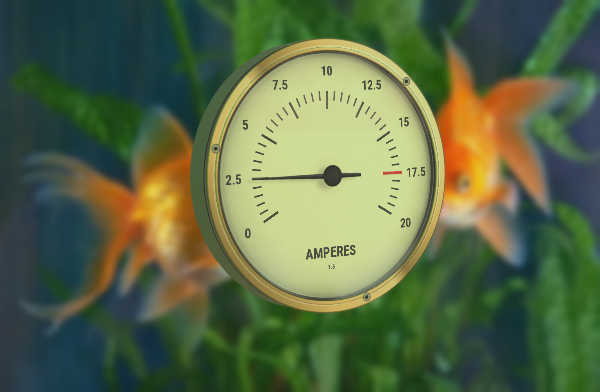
2.5 A
